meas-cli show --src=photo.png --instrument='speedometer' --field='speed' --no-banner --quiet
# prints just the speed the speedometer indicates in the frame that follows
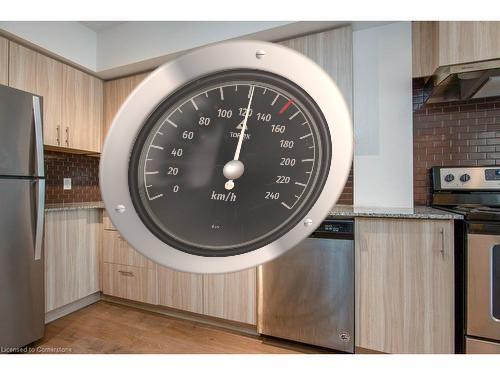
120 km/h
